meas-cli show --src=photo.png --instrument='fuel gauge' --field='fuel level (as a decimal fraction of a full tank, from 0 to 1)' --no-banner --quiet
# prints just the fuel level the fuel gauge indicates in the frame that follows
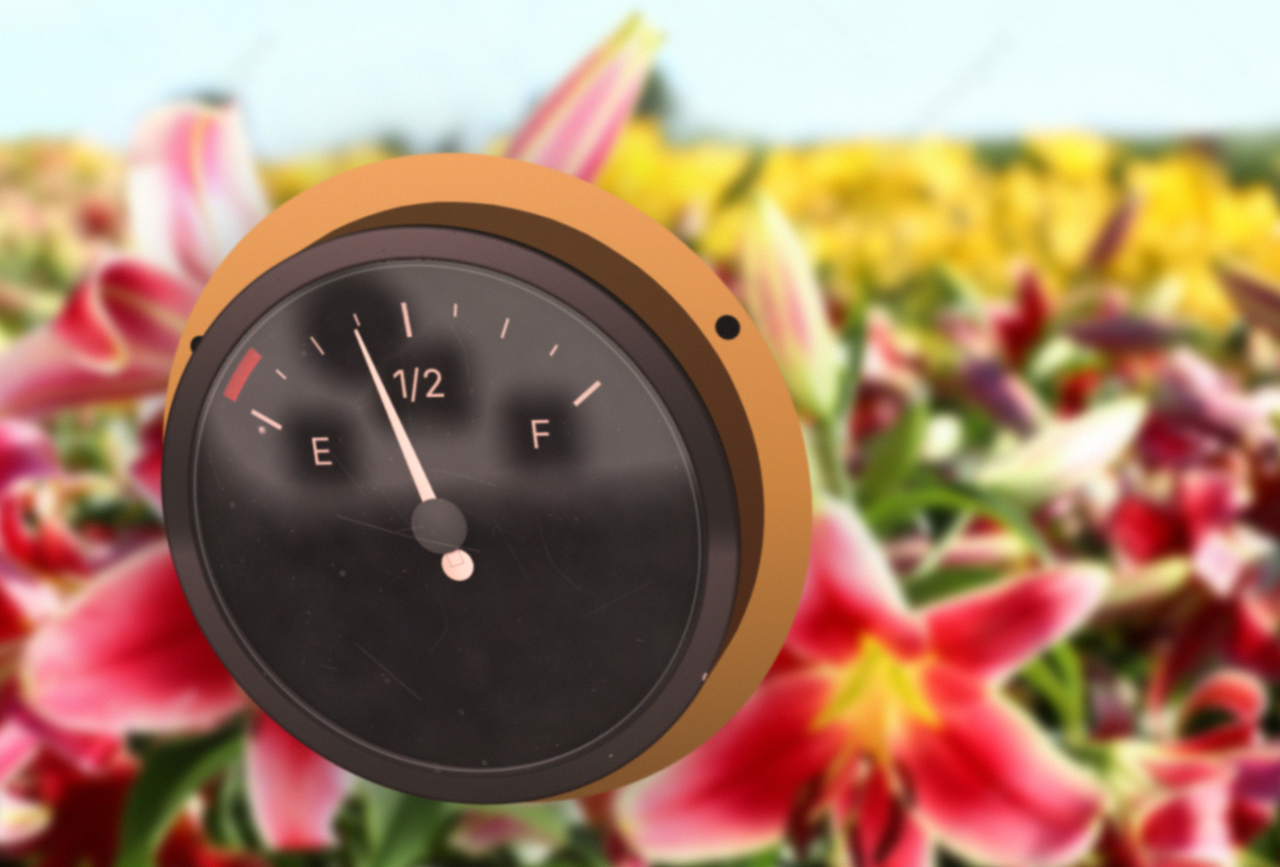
0.375
